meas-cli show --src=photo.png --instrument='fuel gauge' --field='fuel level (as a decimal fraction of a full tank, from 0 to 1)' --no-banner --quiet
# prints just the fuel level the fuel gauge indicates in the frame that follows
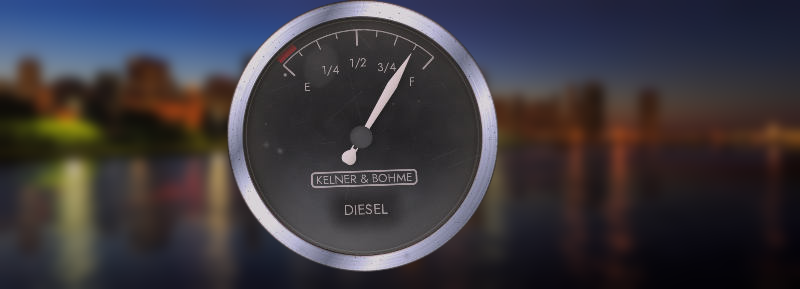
0.875
